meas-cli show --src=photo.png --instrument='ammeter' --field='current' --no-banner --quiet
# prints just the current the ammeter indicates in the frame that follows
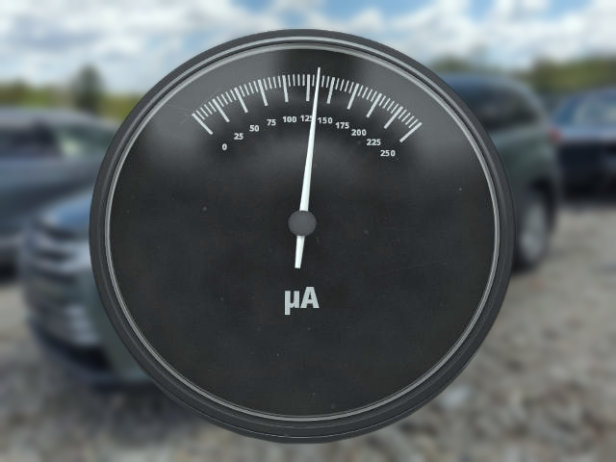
135 µA
